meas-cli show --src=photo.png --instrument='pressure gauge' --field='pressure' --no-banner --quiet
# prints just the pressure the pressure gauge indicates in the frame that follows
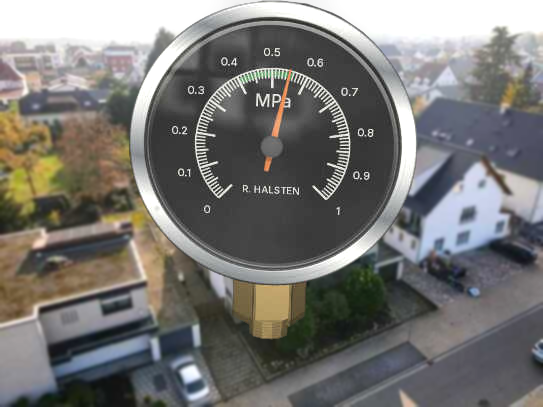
0.55 MPa
